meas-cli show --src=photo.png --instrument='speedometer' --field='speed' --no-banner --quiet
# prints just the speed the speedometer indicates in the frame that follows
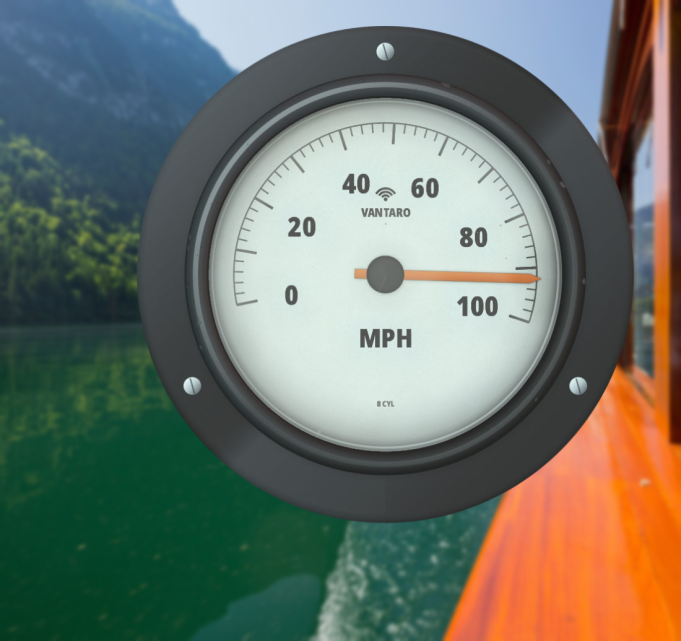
92 mph
